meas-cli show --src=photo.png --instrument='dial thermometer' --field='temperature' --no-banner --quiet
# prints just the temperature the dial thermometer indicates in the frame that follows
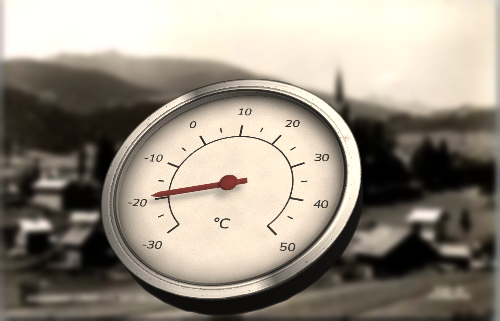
-20 °C
